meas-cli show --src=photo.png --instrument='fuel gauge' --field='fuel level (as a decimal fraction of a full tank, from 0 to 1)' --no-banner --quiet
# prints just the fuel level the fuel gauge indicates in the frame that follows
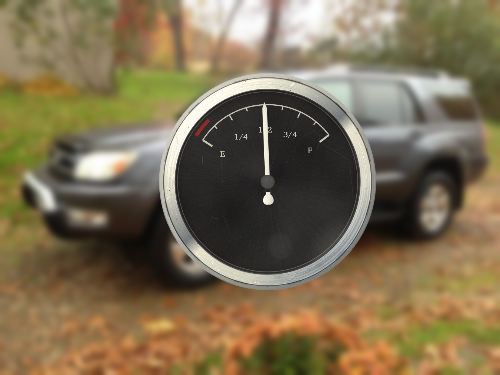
0.5
